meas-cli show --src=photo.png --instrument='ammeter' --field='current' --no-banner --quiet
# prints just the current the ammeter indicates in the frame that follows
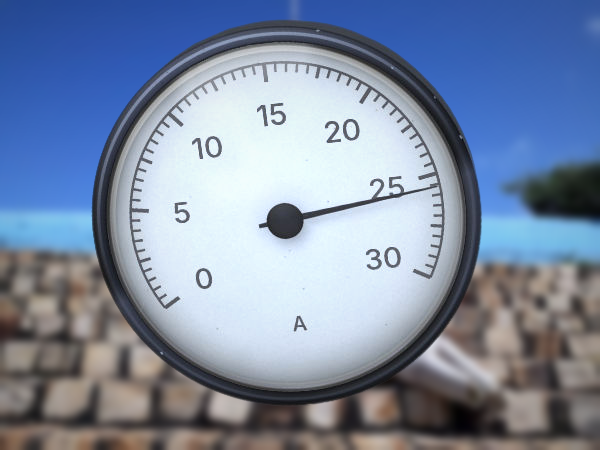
25.5 A
